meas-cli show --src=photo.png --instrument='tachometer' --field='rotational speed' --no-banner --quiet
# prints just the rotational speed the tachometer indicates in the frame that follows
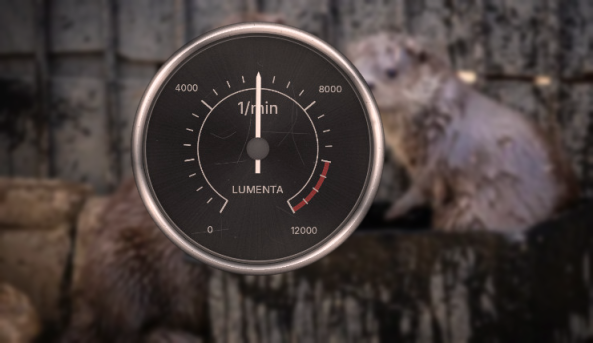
6000 rpm
